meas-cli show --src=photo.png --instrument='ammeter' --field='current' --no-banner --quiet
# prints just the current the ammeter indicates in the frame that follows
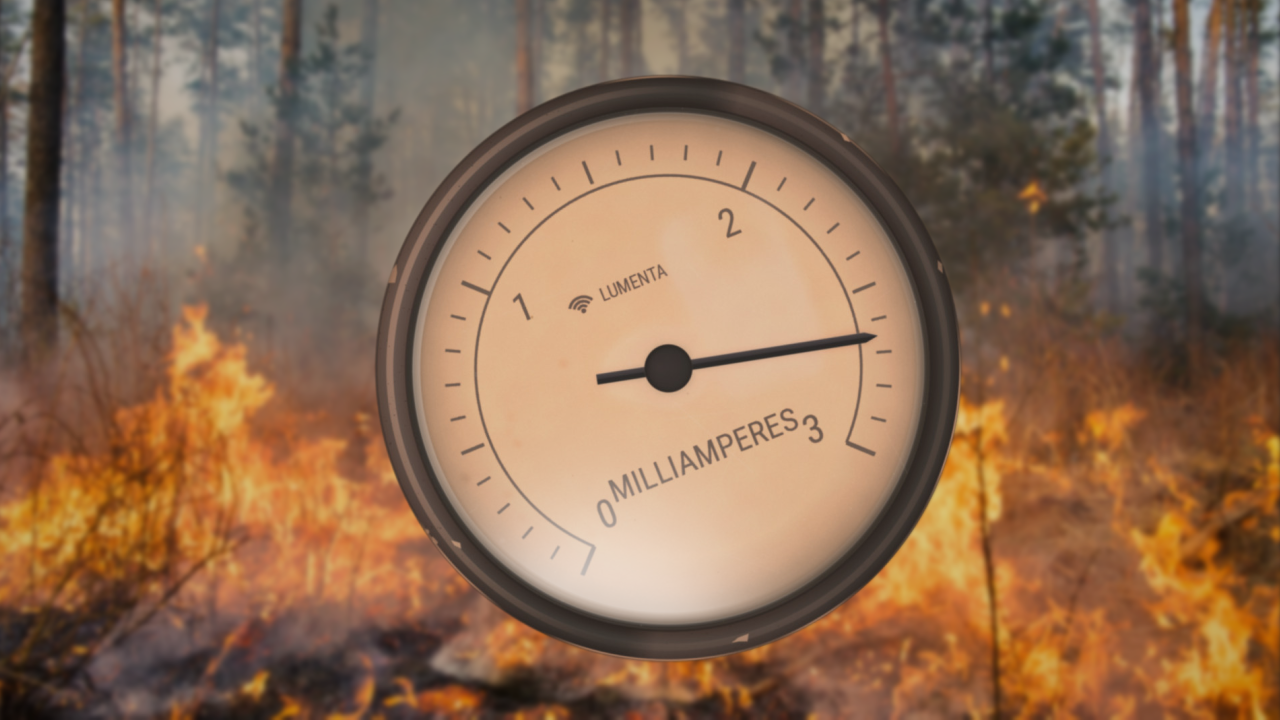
2.65 mA
